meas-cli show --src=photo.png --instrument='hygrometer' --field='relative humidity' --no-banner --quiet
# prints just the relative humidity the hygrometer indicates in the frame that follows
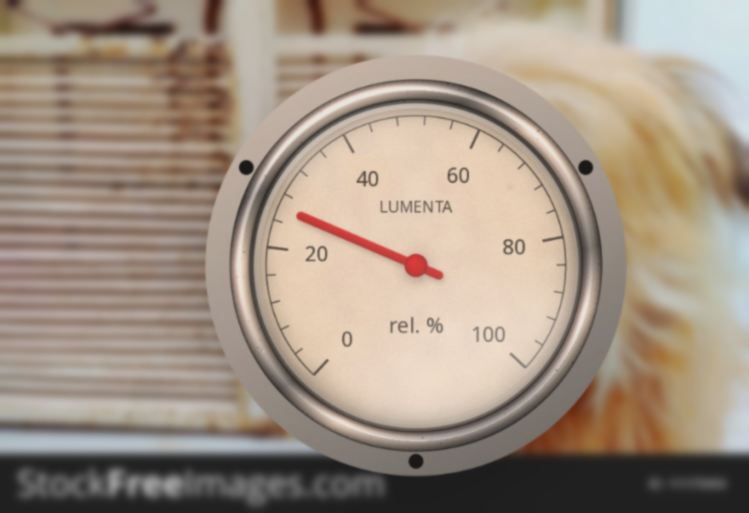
26 %
